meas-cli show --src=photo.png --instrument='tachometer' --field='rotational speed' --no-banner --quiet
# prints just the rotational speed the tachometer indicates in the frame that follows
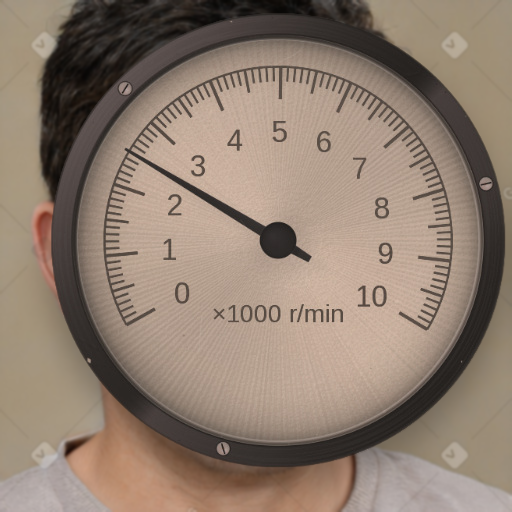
2500 rpm
